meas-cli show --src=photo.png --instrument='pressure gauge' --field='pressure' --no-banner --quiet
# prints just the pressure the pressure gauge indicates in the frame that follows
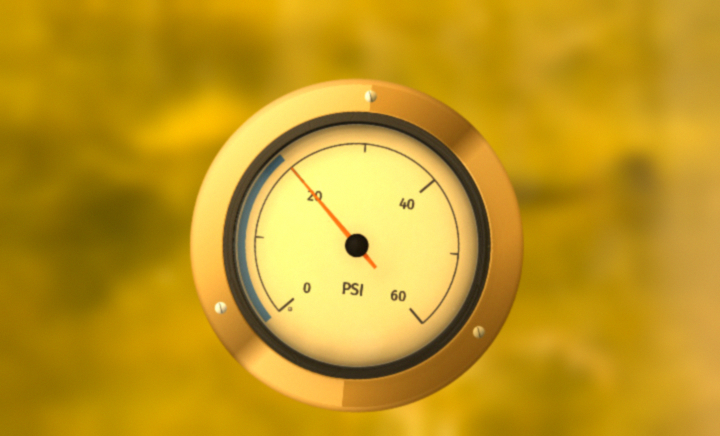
20 psi
